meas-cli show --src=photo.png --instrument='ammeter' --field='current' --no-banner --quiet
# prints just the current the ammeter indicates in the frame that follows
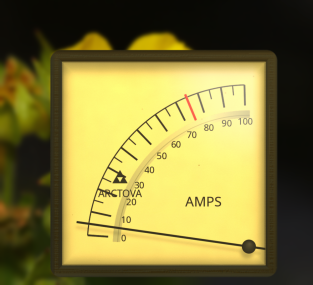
5 A
